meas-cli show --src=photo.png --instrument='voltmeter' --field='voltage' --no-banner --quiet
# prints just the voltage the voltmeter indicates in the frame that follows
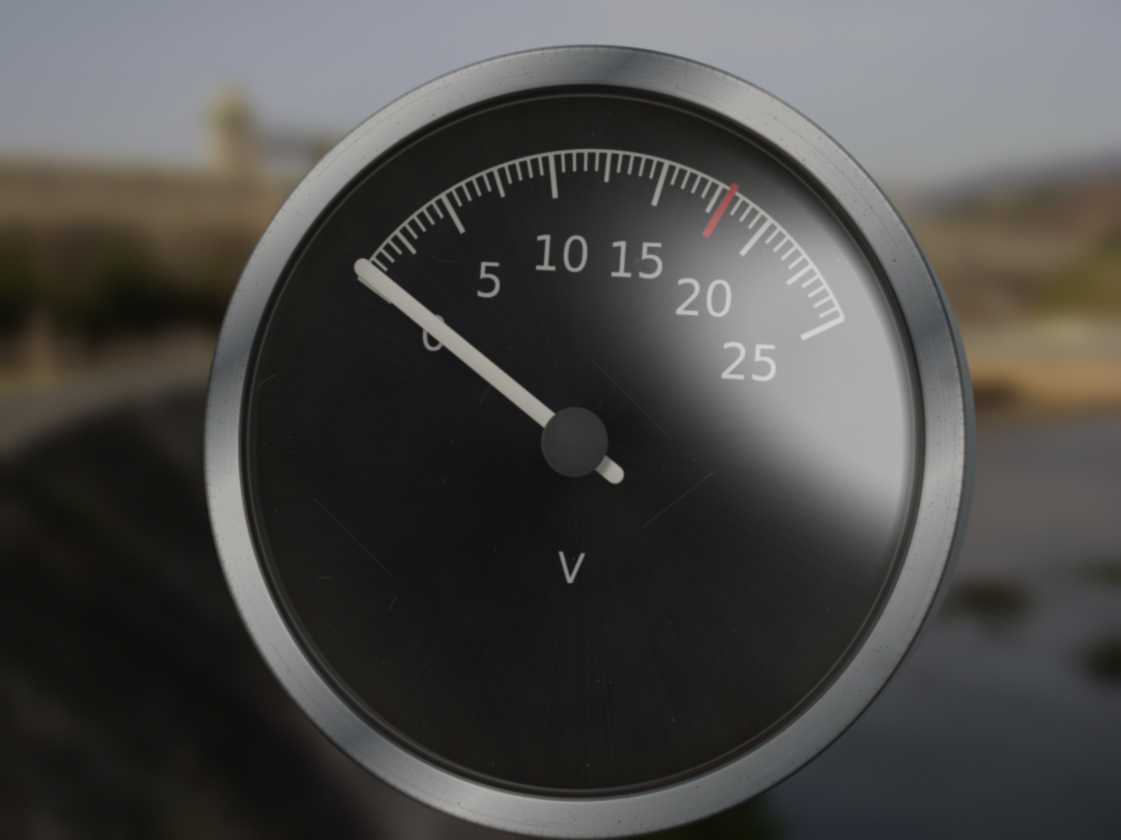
0.5 V
